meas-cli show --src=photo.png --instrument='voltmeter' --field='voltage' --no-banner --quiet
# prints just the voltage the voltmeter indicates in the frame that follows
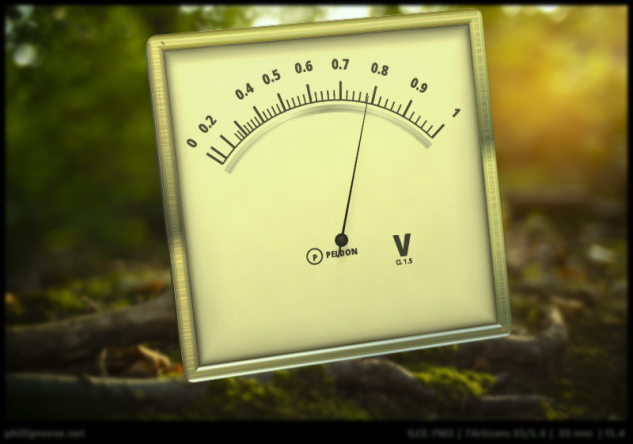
0.78 V
